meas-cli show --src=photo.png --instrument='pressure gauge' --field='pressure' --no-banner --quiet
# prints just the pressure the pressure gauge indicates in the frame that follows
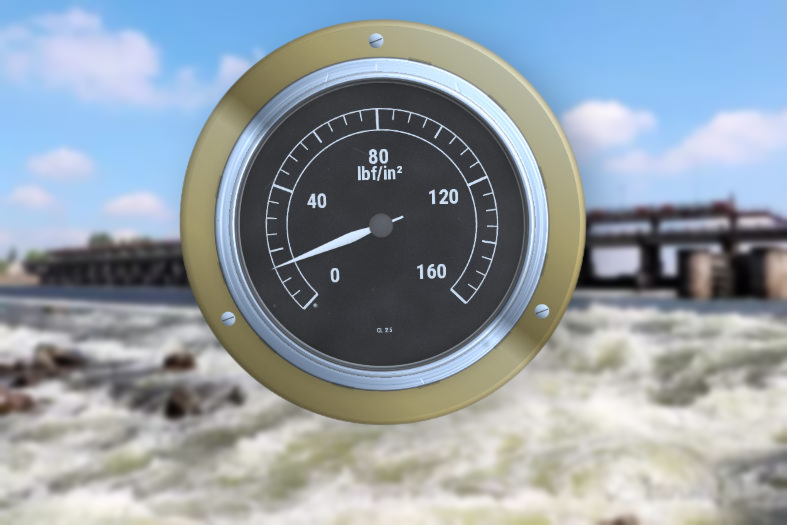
15 psi
